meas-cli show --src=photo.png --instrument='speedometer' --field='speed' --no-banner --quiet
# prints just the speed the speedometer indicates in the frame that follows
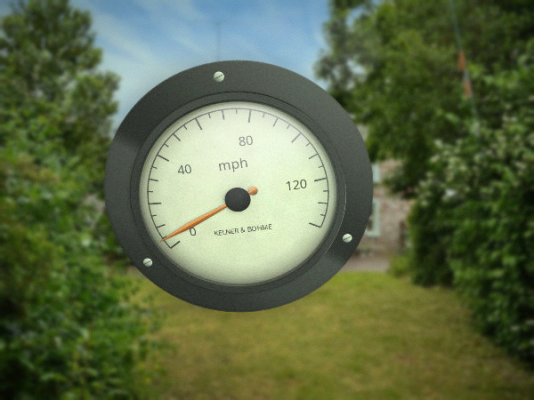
5 mph
